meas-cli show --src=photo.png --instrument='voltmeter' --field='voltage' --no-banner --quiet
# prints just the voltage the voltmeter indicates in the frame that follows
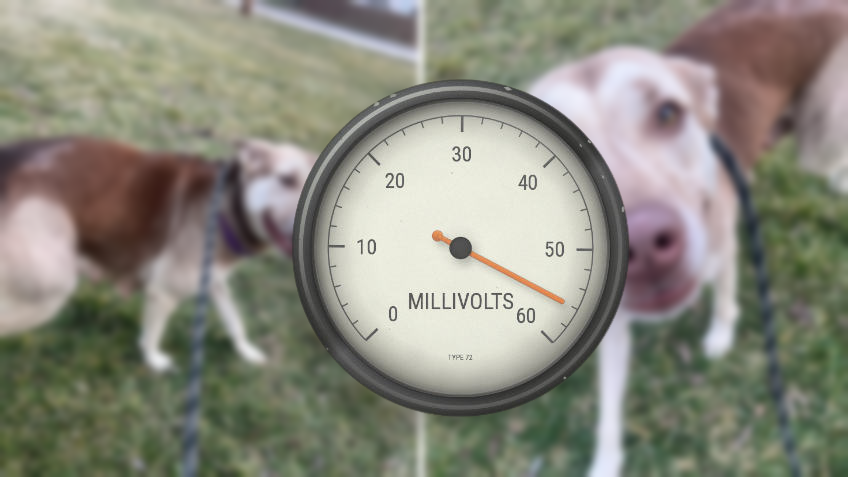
56 mV
